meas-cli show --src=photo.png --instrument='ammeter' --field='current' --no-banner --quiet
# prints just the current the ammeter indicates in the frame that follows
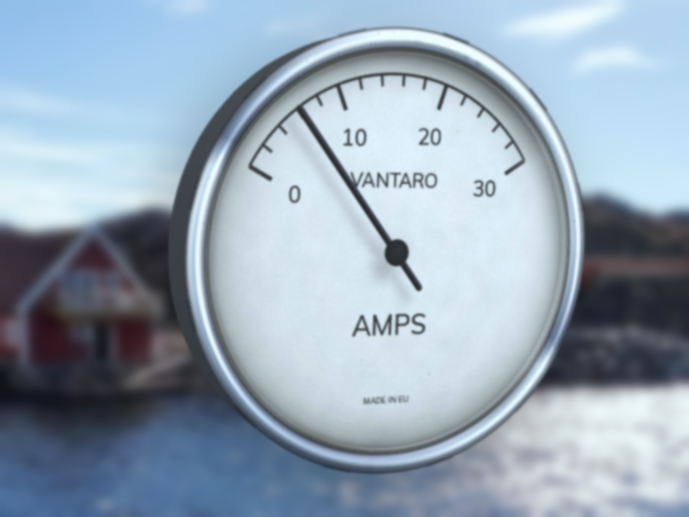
6 A
